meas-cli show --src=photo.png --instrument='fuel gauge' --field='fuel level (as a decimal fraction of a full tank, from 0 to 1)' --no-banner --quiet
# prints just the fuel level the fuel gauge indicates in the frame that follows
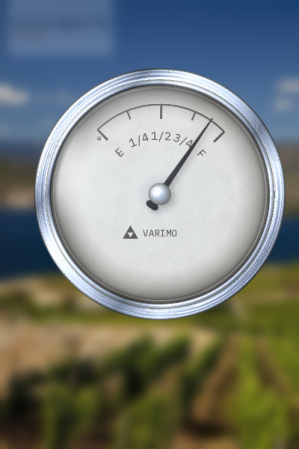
0.875
